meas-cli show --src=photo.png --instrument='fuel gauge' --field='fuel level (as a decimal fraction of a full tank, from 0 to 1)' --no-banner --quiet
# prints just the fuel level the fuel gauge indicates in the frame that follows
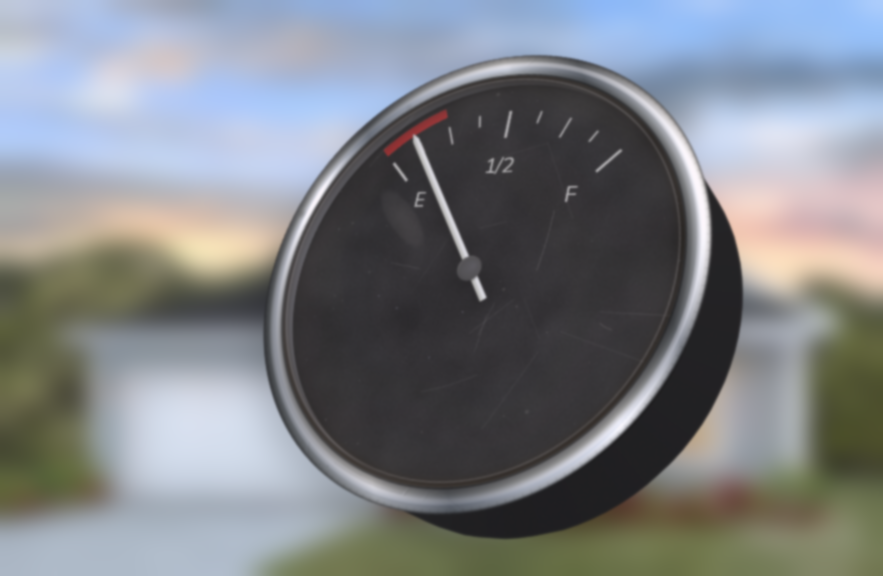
0.125
